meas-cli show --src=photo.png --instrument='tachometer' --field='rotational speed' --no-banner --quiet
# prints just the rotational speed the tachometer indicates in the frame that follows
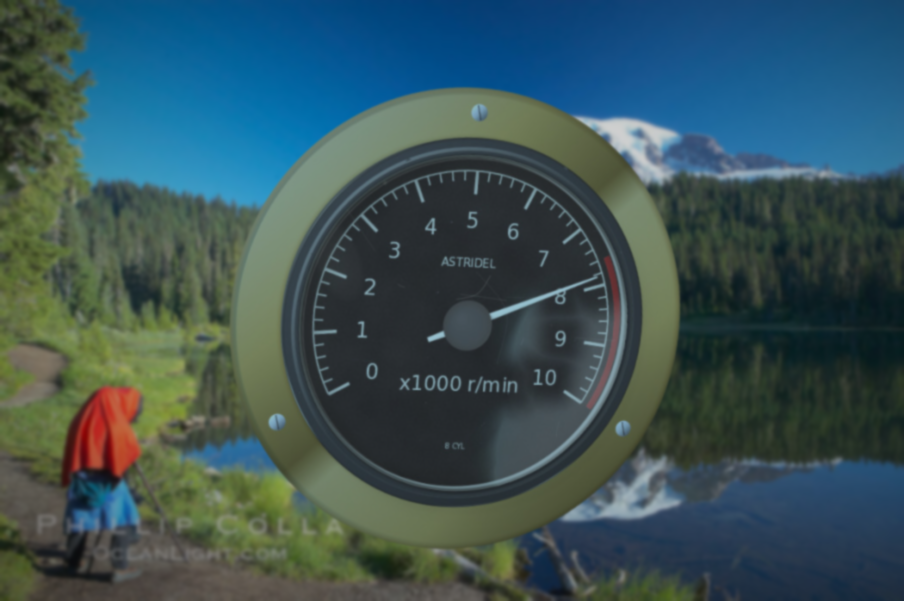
7800 rpm
